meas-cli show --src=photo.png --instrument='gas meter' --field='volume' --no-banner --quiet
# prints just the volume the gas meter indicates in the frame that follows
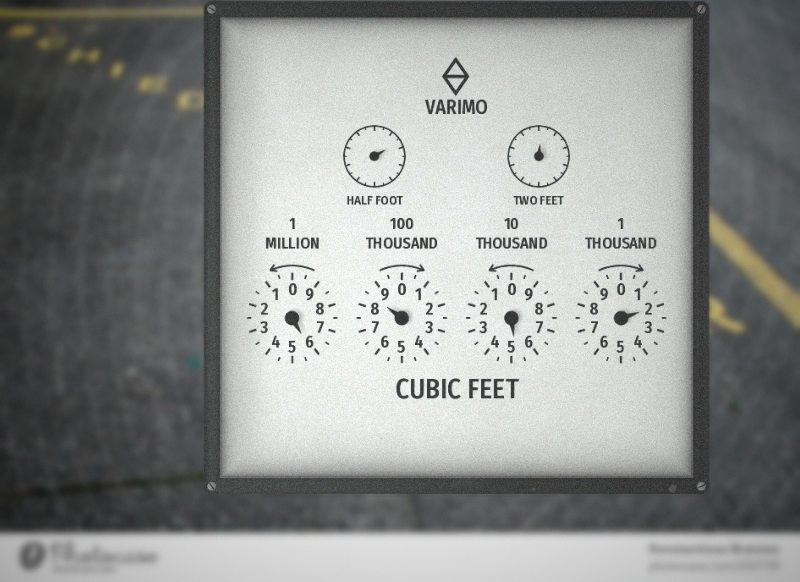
585200 ft³
